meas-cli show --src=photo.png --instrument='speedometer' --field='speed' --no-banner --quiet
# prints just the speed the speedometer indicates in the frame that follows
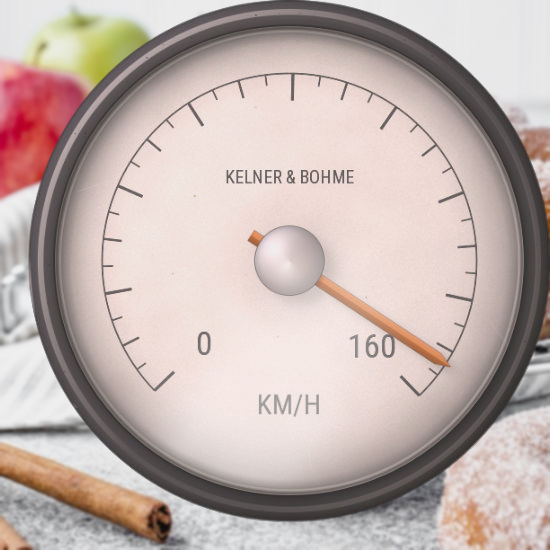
152.5 km/h
